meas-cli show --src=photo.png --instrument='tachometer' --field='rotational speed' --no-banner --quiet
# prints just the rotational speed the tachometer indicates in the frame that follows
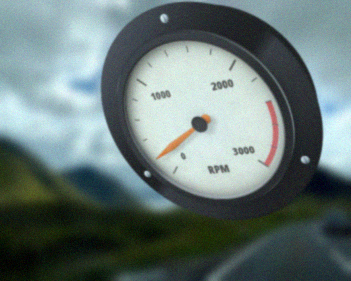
200 rpm
